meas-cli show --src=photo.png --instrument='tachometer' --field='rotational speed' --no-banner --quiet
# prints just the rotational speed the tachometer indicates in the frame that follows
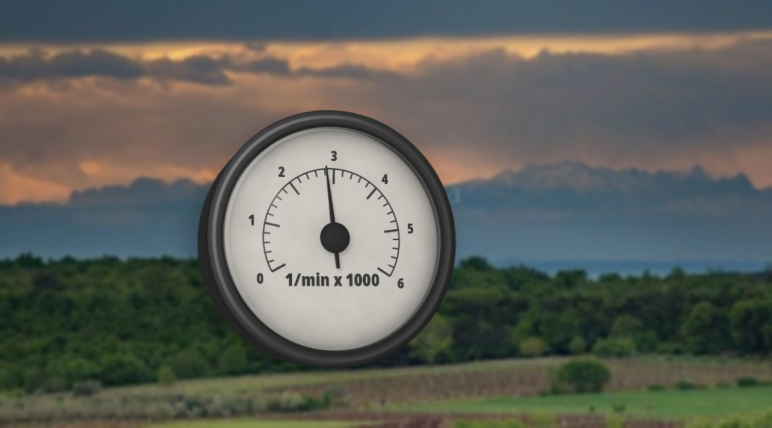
2800 rpm
